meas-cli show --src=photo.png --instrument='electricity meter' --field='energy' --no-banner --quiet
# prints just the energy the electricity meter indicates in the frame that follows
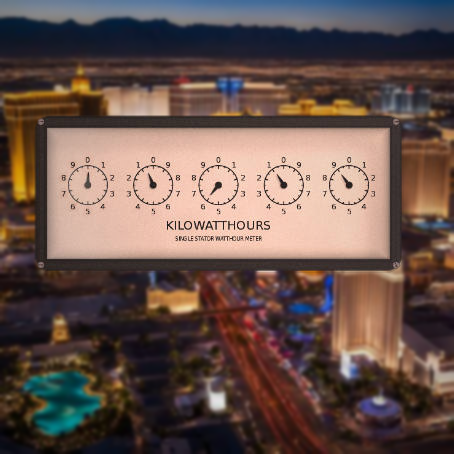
609 kWh
